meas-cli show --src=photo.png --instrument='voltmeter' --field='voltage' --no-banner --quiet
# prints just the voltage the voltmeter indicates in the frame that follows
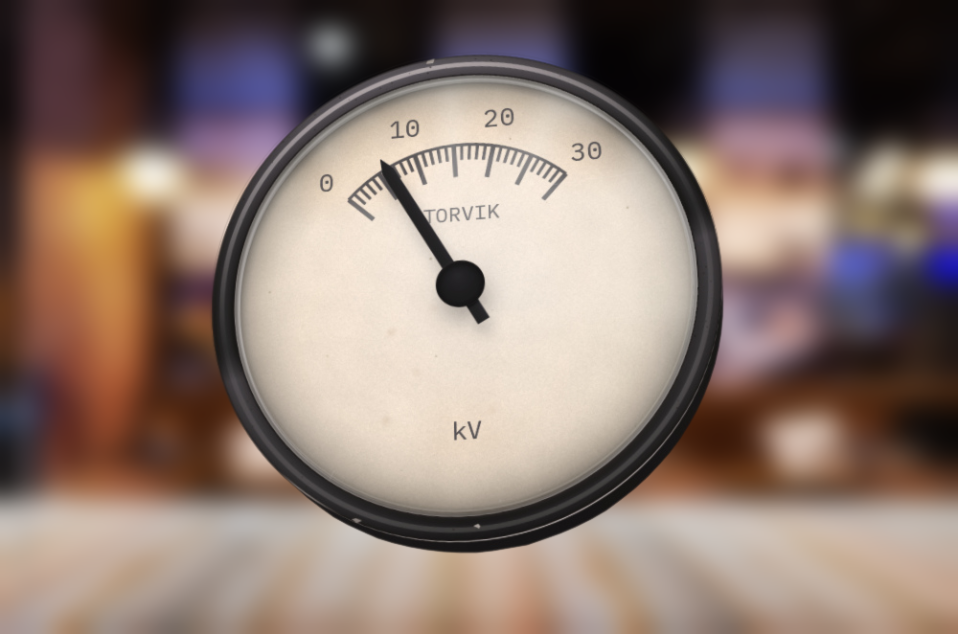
6 kV
